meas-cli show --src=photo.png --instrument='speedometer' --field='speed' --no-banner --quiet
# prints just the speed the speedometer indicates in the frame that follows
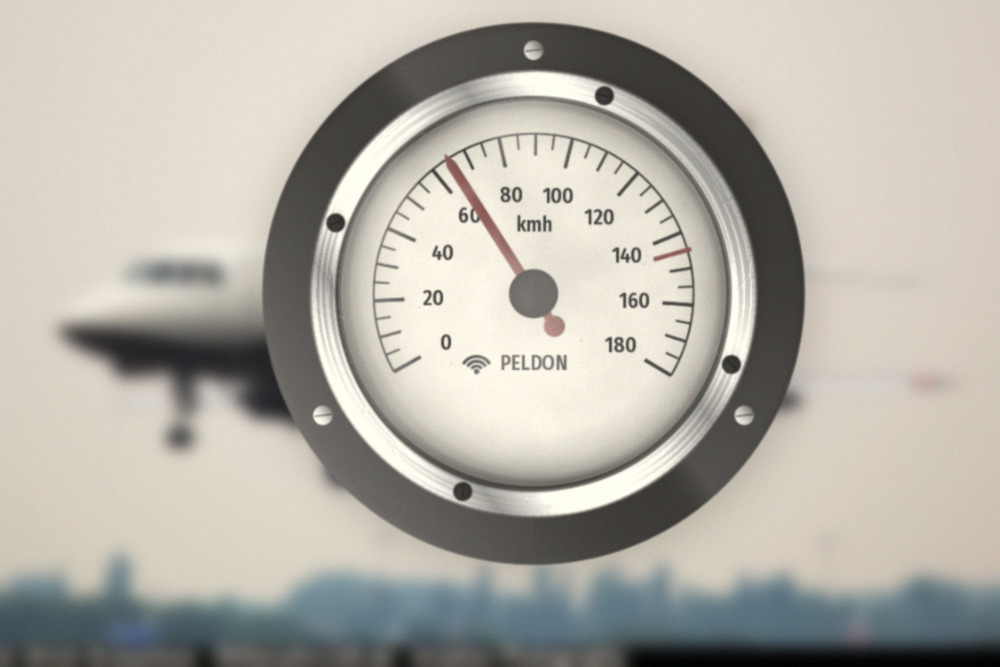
65 km/h
